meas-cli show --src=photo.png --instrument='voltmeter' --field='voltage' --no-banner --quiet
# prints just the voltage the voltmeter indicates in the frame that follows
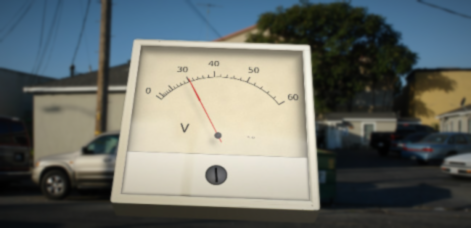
30 V
